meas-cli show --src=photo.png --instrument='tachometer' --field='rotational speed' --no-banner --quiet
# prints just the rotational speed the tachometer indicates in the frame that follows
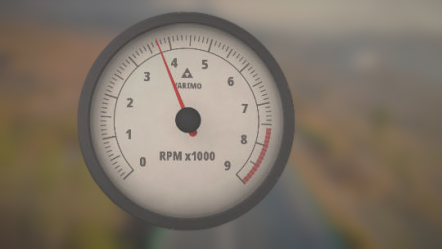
3700 rpm
